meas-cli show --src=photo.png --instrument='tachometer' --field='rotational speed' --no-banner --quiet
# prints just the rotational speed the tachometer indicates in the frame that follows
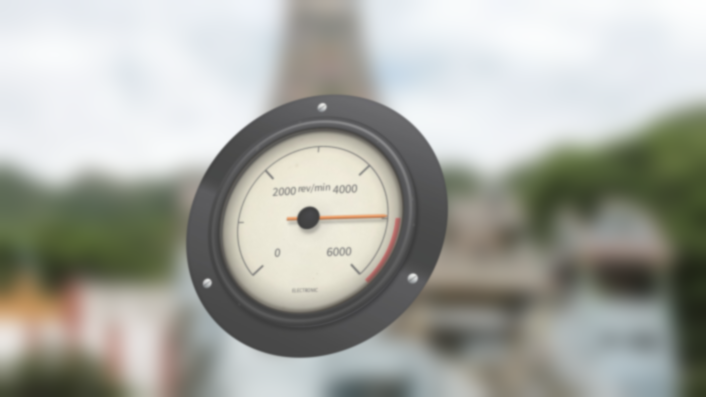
5000 rpm
